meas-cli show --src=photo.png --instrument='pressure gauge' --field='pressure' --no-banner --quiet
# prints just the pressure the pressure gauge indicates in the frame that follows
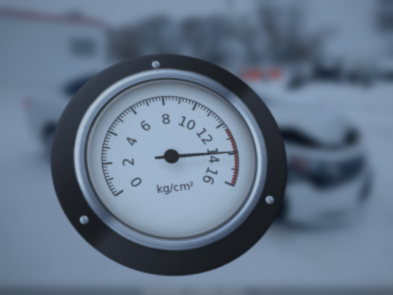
14 kg/cm²
